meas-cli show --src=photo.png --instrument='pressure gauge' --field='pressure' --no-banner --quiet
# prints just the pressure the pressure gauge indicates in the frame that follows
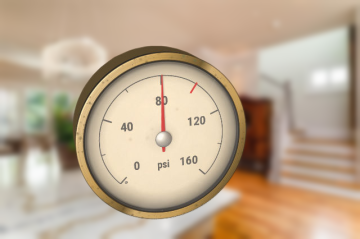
80 psi
